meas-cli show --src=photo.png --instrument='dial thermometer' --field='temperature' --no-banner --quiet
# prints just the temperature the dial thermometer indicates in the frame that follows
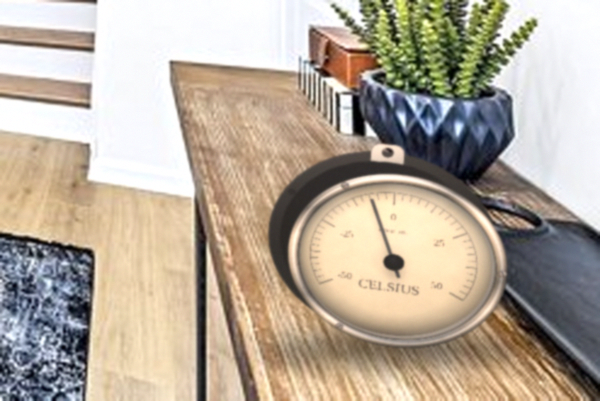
-7.5 °C
